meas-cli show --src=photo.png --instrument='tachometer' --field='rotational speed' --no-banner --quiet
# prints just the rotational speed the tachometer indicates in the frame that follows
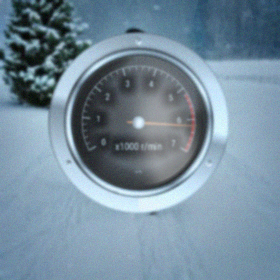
6200 rpm
